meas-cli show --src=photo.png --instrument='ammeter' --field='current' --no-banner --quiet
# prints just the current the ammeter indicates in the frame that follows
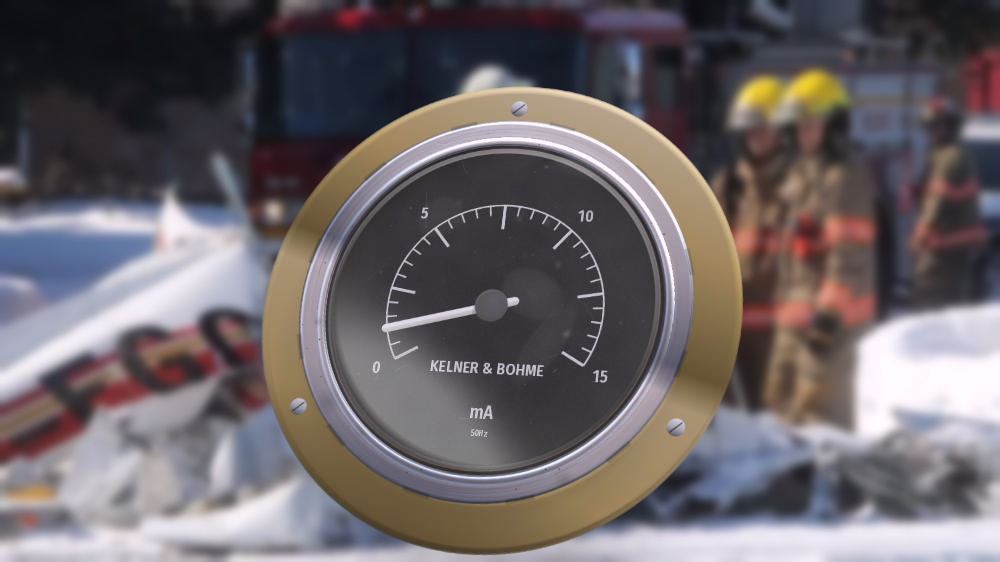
1 mA
